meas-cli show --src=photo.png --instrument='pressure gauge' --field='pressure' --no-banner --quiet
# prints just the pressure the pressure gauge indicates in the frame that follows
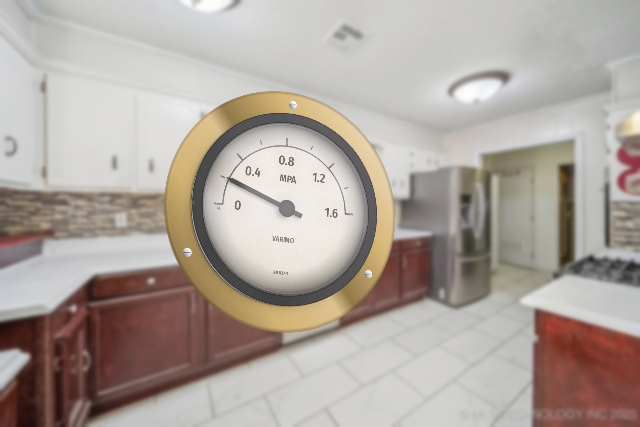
0.2 MPa
